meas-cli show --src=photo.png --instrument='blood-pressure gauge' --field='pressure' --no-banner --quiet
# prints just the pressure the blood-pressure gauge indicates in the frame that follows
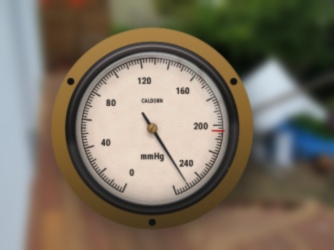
250 mmHg
